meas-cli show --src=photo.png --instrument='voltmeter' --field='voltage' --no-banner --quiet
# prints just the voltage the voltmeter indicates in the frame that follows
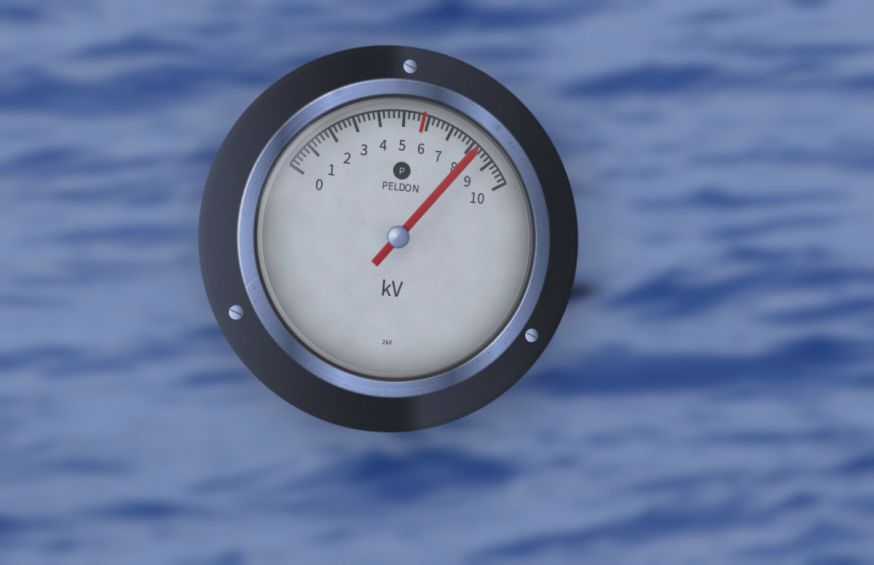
8.2 kV
